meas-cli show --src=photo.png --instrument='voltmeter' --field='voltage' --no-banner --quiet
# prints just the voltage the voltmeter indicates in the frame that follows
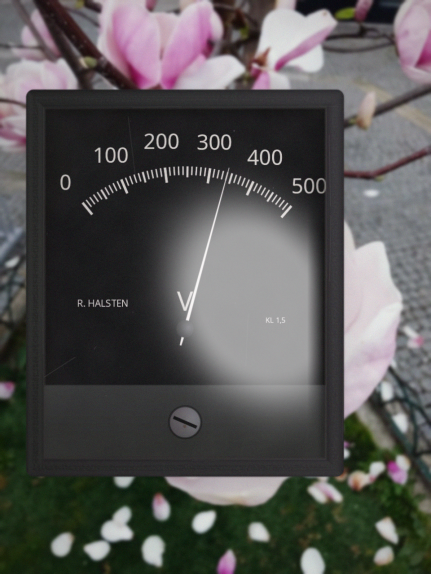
340 V
